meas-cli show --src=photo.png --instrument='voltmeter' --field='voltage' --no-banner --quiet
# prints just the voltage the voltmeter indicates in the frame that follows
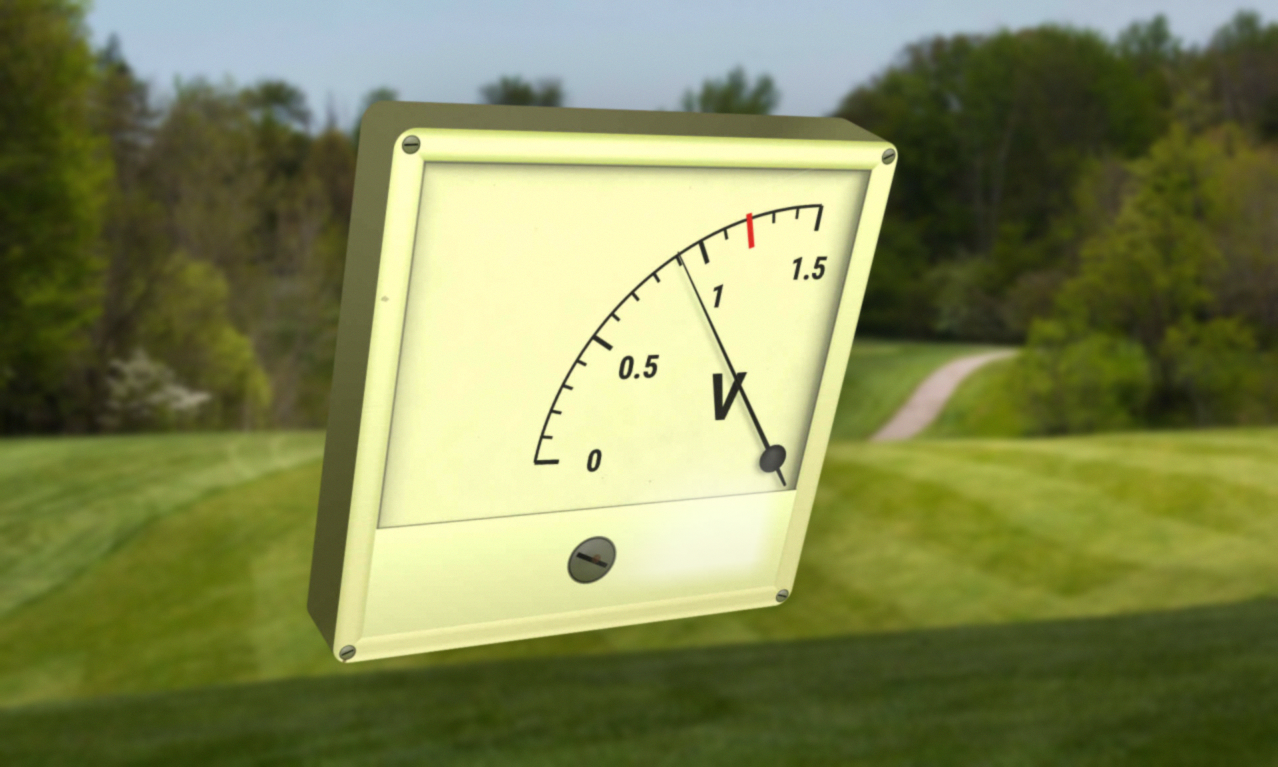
0.9 V
